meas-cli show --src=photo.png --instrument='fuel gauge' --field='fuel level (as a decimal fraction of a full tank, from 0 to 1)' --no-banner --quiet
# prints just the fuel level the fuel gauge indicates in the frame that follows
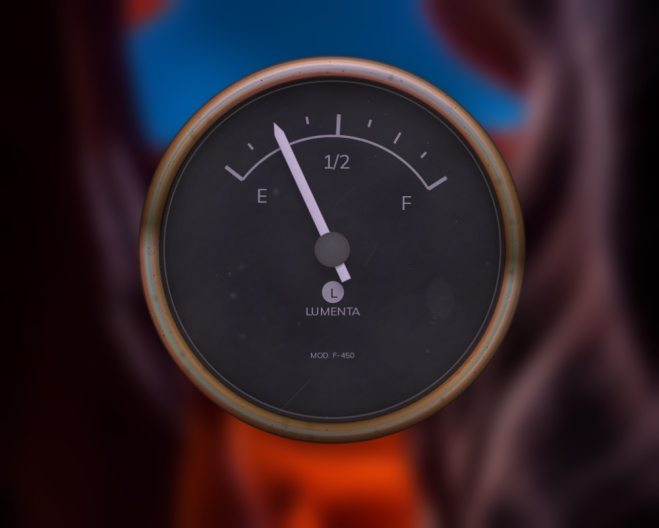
0.25
